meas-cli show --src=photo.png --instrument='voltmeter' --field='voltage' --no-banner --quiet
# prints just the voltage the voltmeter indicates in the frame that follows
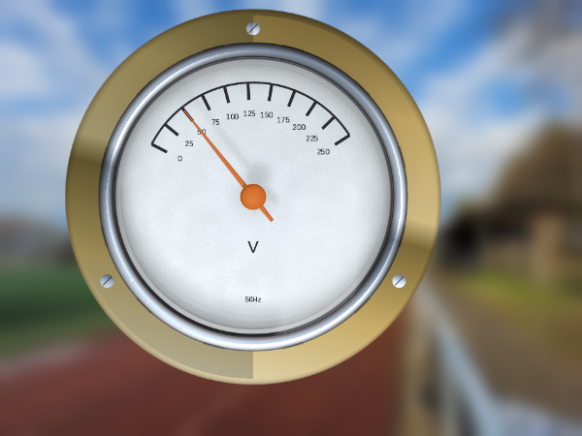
50 V
